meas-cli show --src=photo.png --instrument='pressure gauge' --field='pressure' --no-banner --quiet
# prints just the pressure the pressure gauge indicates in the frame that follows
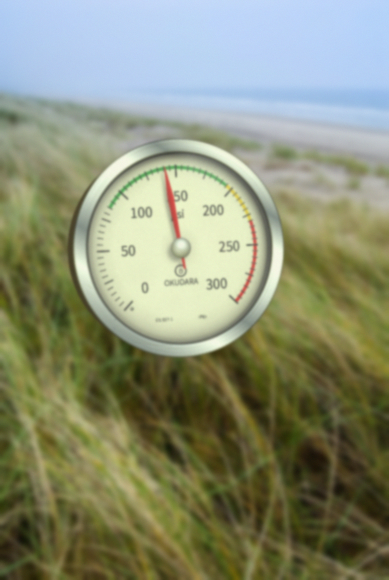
140 psi
